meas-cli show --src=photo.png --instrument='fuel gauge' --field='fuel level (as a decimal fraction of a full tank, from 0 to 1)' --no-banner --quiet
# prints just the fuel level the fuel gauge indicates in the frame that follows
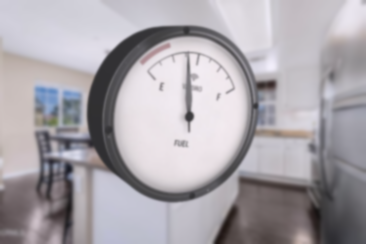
0.375
